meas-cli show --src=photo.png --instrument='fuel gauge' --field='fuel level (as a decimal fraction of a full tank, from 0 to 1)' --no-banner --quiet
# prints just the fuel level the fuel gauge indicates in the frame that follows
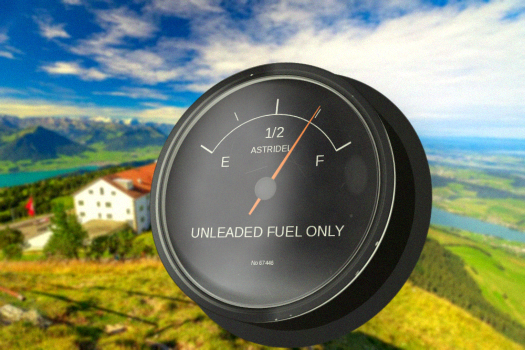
0.75
